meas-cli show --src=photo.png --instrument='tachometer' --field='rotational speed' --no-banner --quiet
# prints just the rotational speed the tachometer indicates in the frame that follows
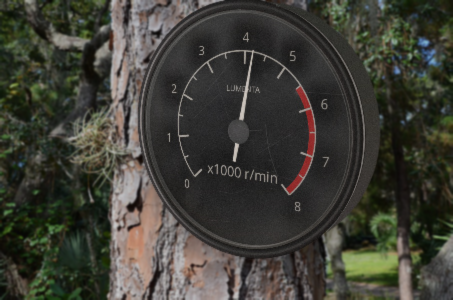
4250 rpm
